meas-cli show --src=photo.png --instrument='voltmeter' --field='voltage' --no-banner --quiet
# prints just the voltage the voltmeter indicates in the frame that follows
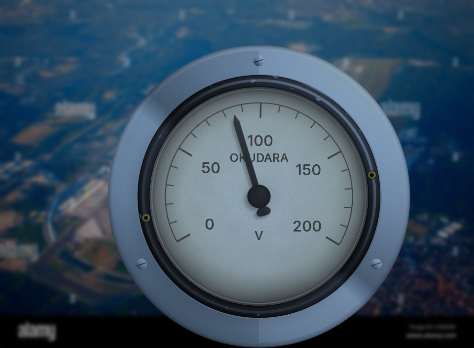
85 V
